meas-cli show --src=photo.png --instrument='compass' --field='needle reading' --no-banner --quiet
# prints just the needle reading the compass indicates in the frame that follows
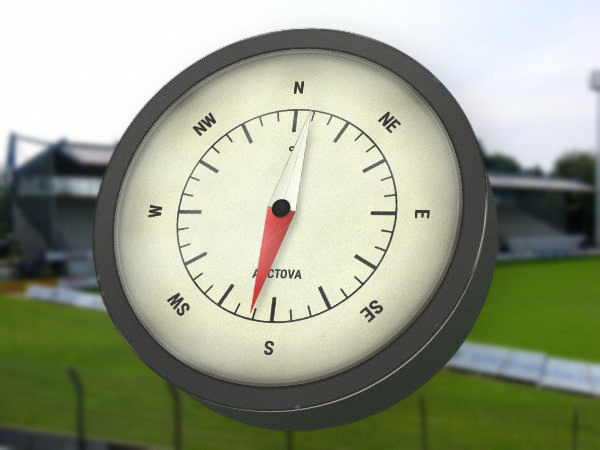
190 °
